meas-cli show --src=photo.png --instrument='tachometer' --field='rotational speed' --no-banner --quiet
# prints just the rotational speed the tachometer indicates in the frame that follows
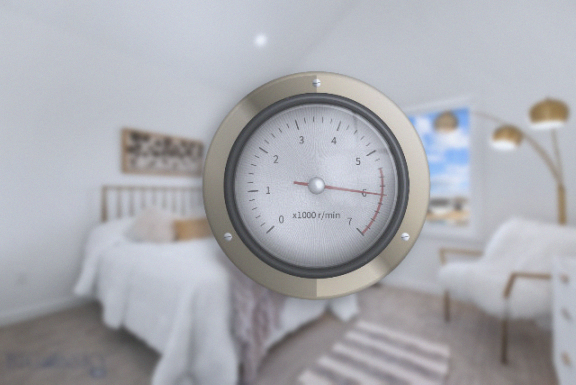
6000 rpm
